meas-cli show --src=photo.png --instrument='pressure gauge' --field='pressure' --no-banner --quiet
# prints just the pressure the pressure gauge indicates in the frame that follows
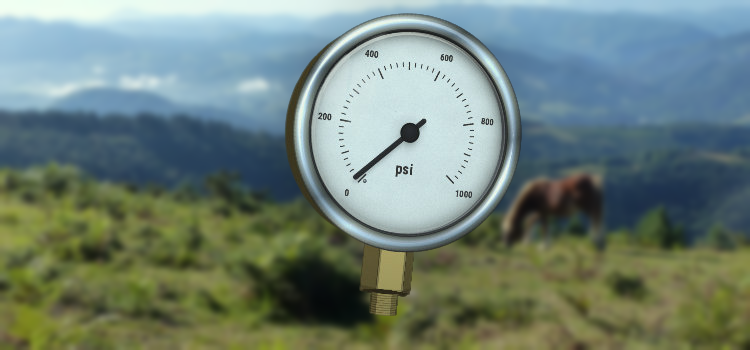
20 psi
